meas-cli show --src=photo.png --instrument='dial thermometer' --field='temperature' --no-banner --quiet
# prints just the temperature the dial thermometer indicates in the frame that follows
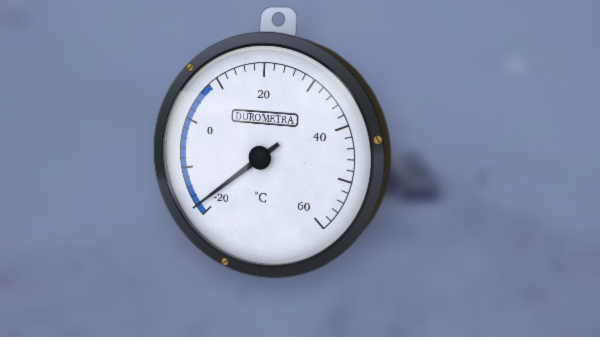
-18 °C
